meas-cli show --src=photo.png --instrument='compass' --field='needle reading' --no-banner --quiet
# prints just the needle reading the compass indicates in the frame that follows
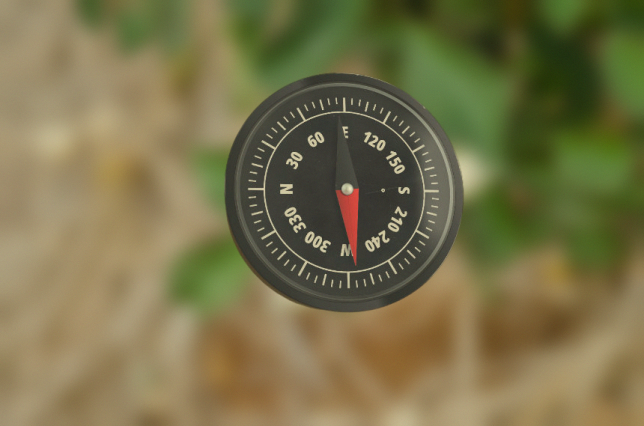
265 °
